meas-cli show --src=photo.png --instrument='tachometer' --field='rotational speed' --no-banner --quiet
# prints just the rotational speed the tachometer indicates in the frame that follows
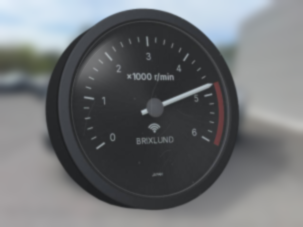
4800 rpm
